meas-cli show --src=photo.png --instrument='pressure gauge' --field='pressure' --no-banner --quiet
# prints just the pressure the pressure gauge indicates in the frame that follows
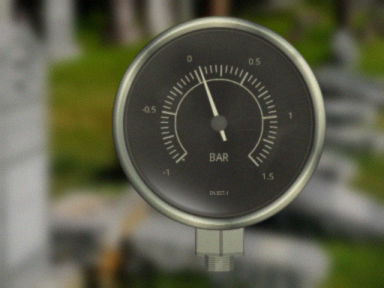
0.05 bar
